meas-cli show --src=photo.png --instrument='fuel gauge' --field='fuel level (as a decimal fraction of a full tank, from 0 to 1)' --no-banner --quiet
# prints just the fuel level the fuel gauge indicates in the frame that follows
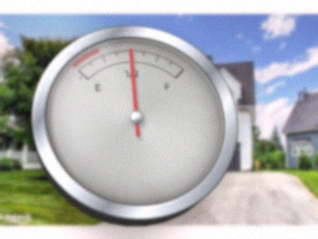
0.5
